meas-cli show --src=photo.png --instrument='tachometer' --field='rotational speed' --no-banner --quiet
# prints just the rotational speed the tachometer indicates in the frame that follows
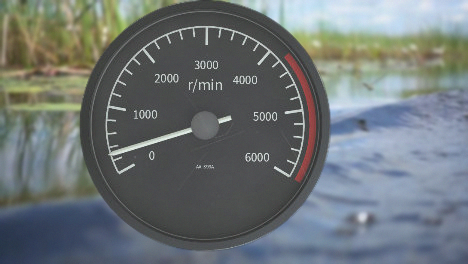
300 rpm
